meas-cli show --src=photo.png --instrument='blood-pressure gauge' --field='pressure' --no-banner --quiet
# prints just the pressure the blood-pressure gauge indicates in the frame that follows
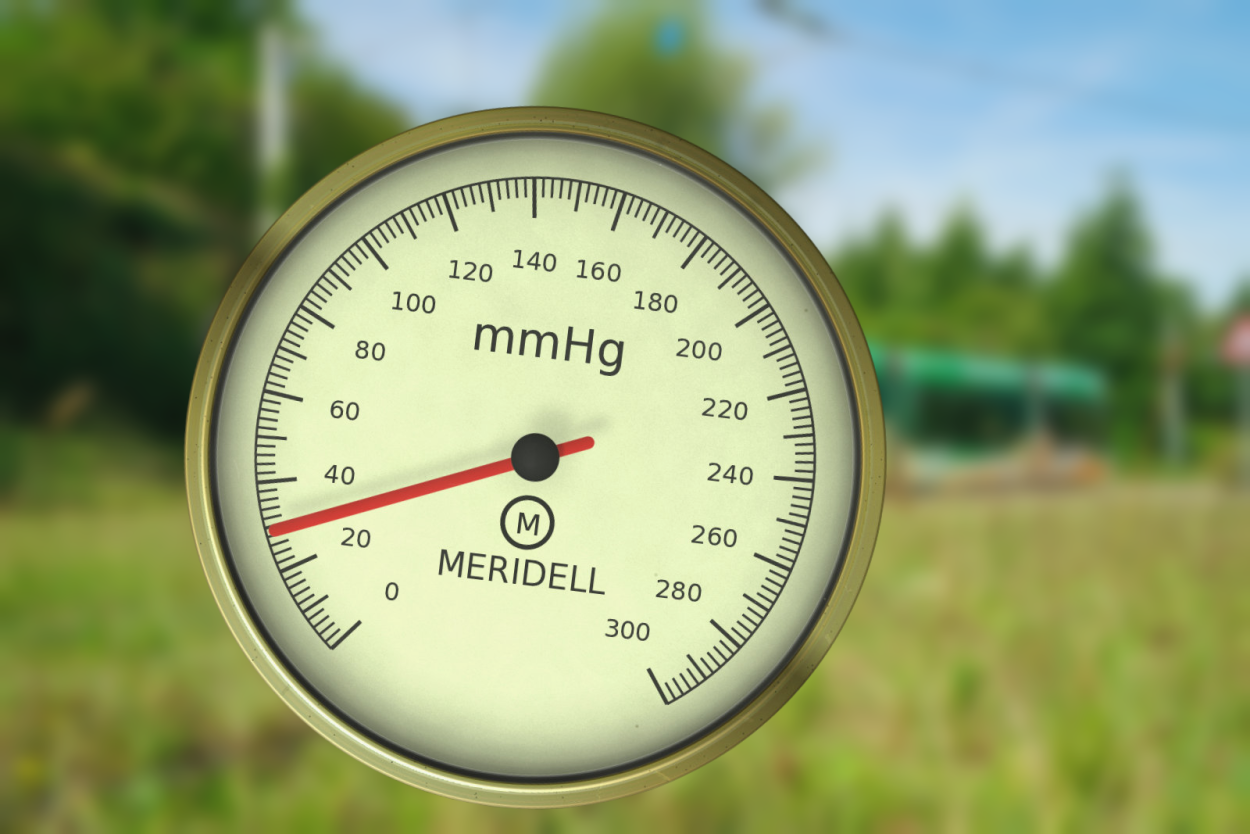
29 mmHg
